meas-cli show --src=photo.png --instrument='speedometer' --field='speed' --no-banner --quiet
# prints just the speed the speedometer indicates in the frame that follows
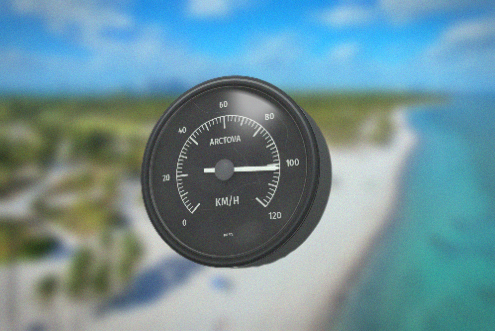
102 km/h
